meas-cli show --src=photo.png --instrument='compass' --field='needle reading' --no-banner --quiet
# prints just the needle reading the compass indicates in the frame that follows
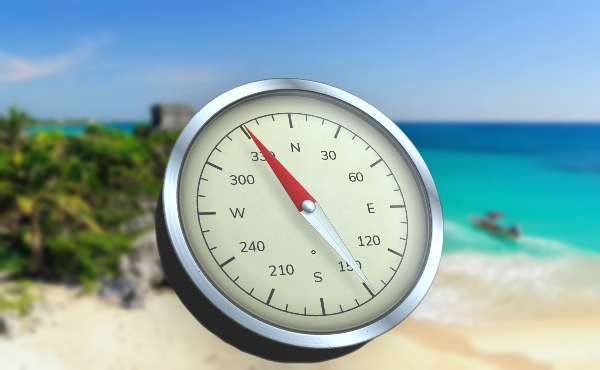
330 °
